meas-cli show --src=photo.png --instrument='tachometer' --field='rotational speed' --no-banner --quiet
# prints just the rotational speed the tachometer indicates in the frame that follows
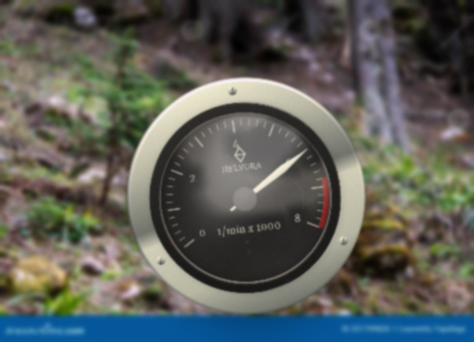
6000 rpm
